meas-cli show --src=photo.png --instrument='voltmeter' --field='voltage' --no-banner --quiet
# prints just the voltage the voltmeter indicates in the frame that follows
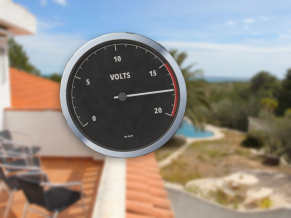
17.5 V
